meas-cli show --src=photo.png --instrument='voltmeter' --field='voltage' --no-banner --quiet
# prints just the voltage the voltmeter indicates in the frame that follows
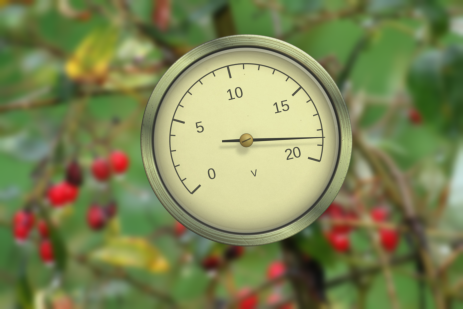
18.5 V
